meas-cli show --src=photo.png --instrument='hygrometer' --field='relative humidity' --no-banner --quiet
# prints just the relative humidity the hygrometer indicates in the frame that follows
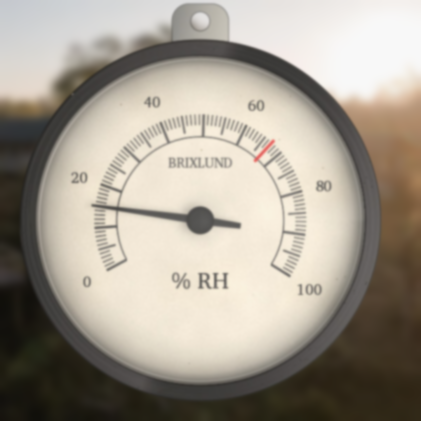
15 %
